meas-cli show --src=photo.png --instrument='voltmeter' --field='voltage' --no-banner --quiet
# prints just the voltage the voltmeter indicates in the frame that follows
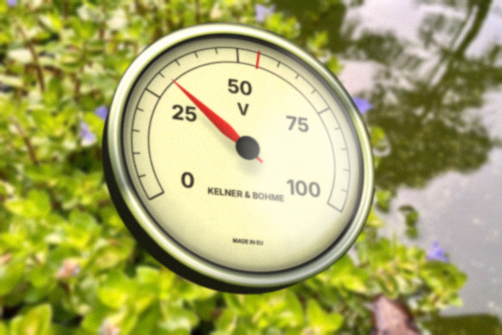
30 V
